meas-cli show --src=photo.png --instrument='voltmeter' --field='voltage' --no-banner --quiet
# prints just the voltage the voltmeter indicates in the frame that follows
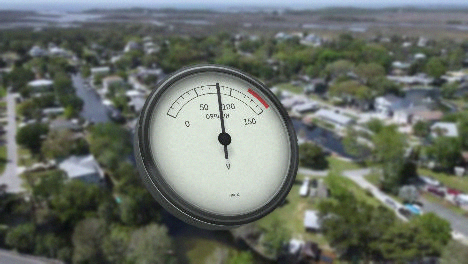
80 V
